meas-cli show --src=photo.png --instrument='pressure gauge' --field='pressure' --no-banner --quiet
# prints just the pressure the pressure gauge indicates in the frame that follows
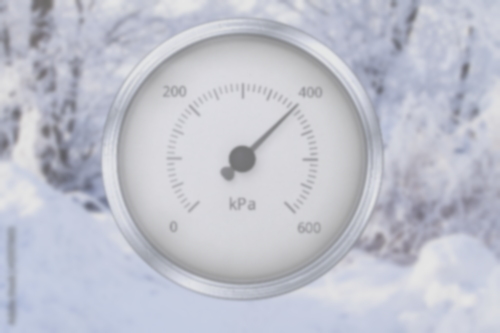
400 kPa
